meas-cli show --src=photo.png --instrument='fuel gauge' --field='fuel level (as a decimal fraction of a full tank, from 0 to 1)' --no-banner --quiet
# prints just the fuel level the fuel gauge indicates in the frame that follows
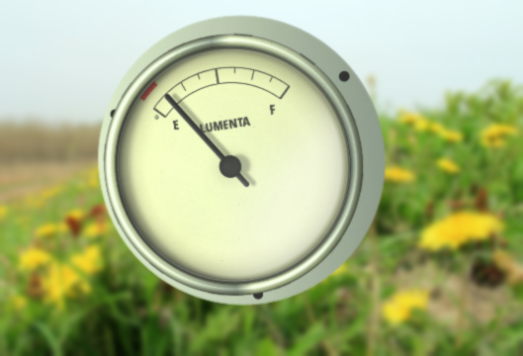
0.125
